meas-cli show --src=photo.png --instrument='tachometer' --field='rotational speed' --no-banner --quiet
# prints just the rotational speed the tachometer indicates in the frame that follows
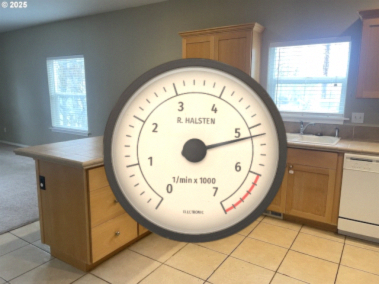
5200 rpm
